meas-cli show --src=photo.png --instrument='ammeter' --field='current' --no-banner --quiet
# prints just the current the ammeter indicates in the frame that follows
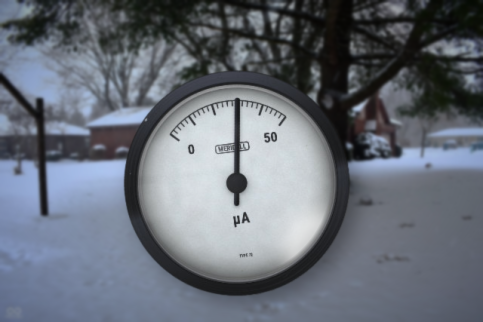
30 µA
